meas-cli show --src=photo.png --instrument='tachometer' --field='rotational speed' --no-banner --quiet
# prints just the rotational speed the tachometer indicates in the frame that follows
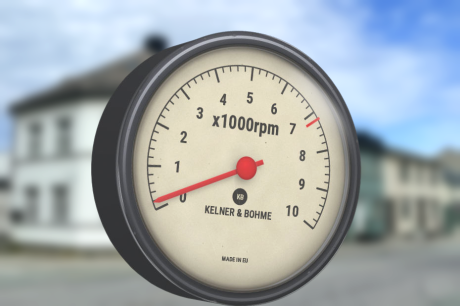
200 rpm
